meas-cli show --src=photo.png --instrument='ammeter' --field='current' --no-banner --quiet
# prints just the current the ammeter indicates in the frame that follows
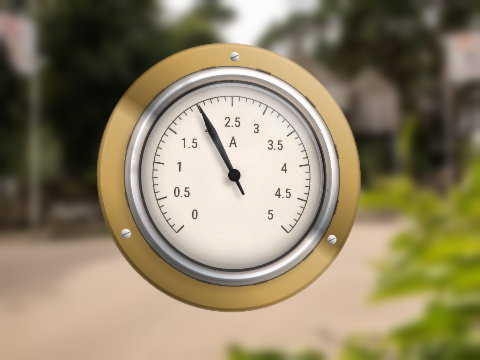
2 A
